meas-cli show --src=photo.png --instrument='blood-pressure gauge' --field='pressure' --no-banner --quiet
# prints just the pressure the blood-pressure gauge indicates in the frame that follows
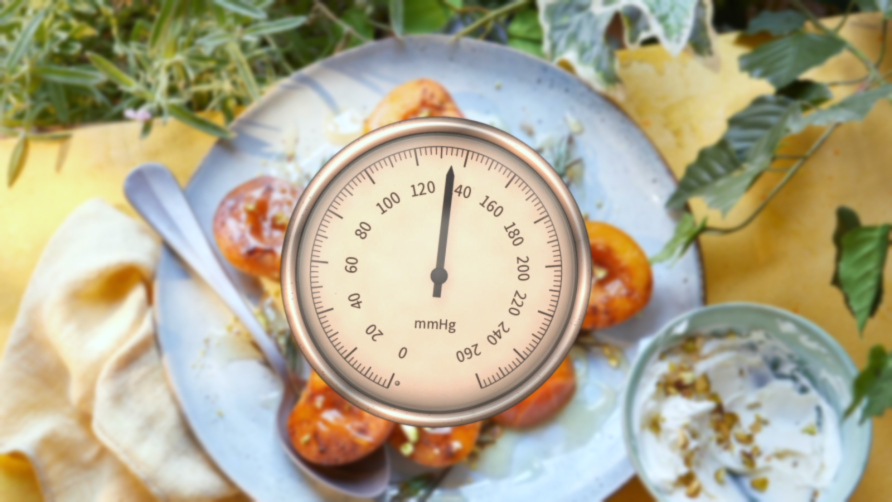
134 mmHg
